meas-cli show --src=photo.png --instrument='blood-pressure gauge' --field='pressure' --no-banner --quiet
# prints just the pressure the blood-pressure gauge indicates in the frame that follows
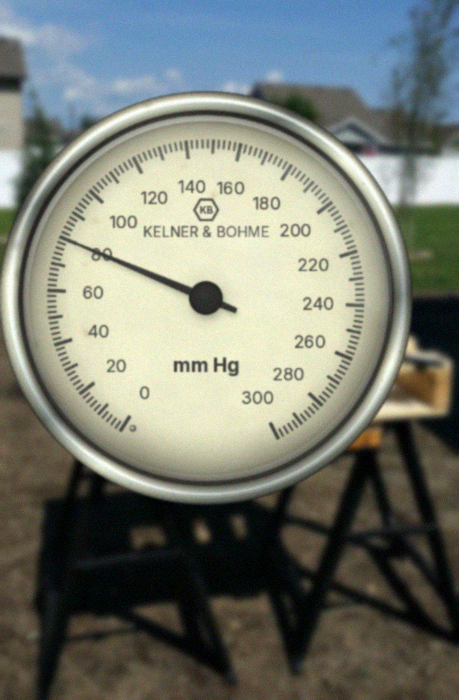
80 mmHg
